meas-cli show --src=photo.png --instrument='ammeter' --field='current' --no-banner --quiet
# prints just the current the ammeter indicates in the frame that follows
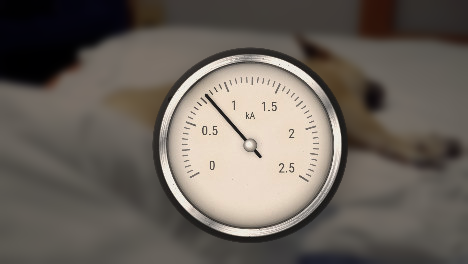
0.8 kA
